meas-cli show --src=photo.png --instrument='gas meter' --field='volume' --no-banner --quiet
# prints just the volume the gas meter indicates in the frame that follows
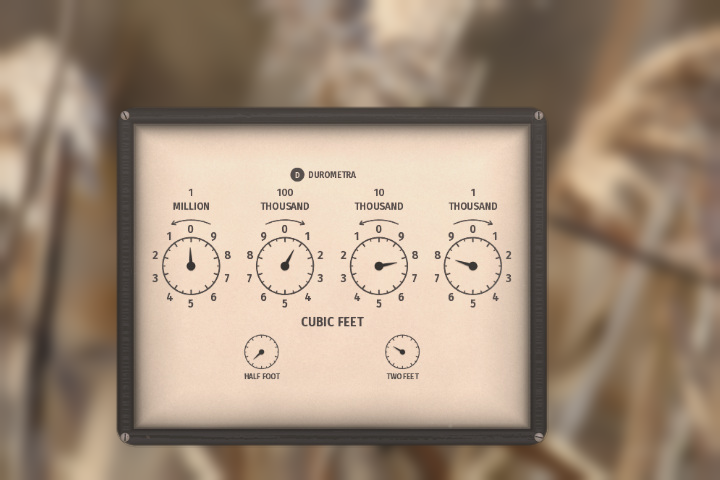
7800 ft³
